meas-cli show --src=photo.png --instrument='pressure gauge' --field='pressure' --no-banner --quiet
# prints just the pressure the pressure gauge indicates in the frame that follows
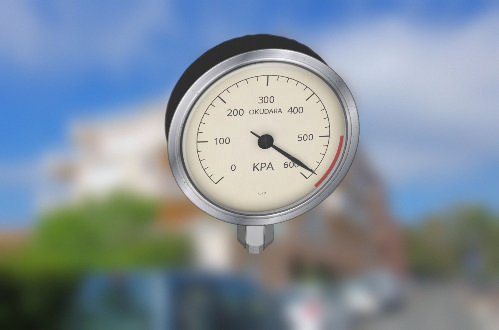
580 kPa
